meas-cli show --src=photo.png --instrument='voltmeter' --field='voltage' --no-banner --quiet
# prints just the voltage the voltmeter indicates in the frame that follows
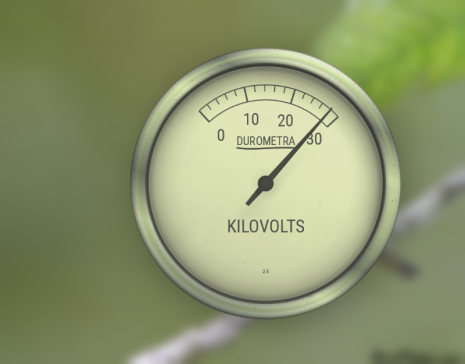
28 kV
